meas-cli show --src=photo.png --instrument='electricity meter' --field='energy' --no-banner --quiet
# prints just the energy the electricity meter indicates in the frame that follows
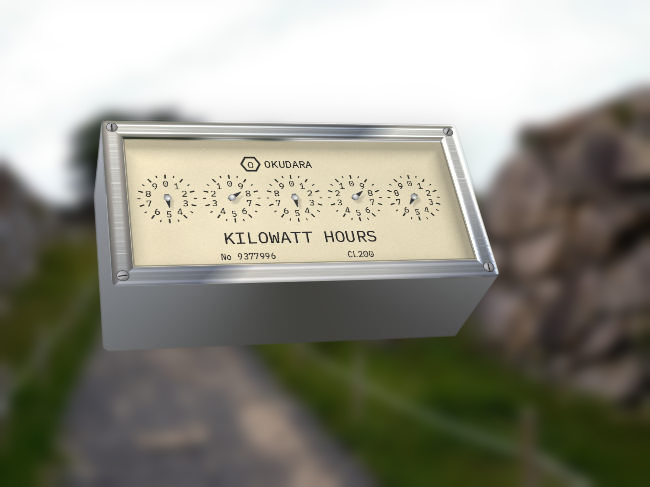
48486 kWh
